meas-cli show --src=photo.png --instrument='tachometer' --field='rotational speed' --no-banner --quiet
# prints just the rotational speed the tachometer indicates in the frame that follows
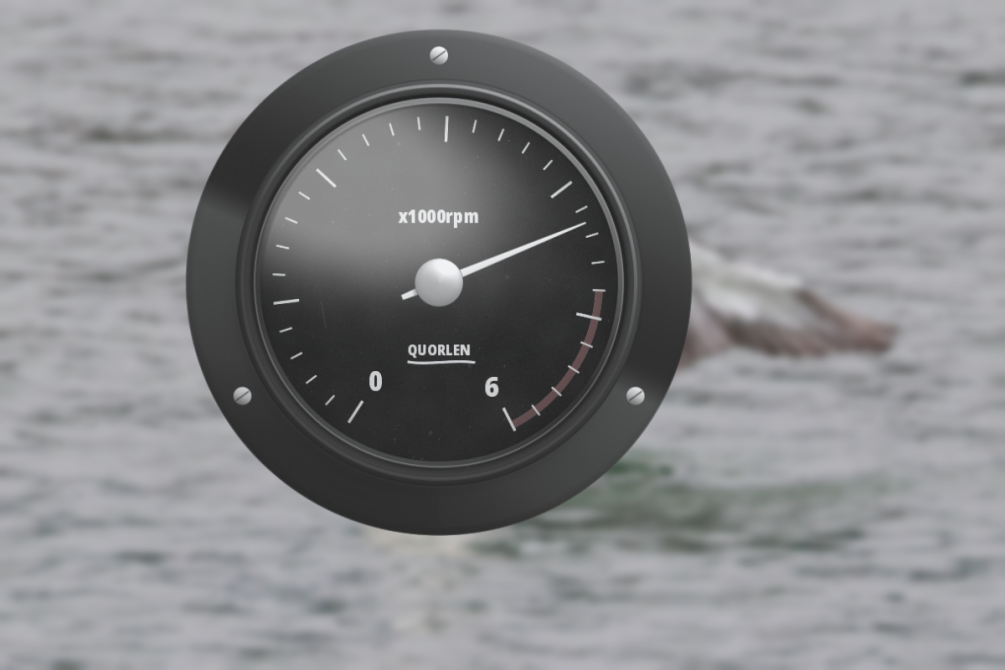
4300 rpm
